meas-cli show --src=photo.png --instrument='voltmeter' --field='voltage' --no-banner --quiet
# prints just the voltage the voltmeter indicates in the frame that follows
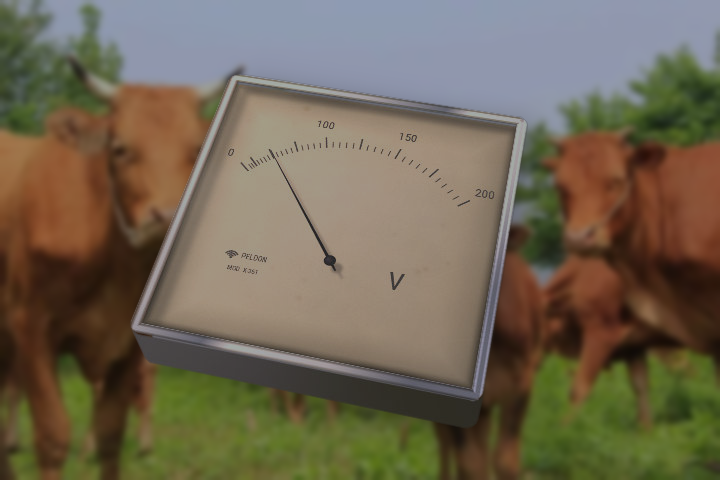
50 V
